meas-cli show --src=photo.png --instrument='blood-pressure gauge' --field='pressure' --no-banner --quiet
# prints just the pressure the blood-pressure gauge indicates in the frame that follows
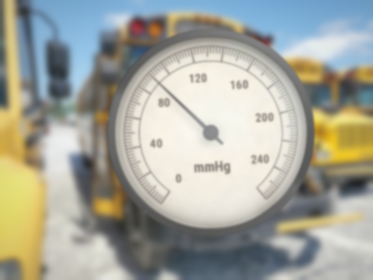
90 mmHg
